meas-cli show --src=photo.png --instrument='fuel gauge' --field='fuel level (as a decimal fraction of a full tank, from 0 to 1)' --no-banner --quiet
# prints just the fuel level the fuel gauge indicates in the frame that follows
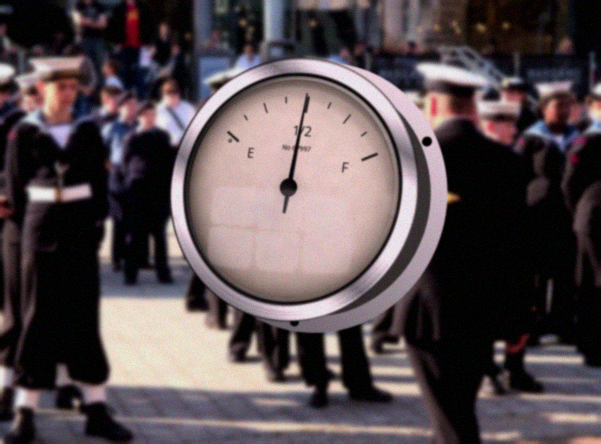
0.5
